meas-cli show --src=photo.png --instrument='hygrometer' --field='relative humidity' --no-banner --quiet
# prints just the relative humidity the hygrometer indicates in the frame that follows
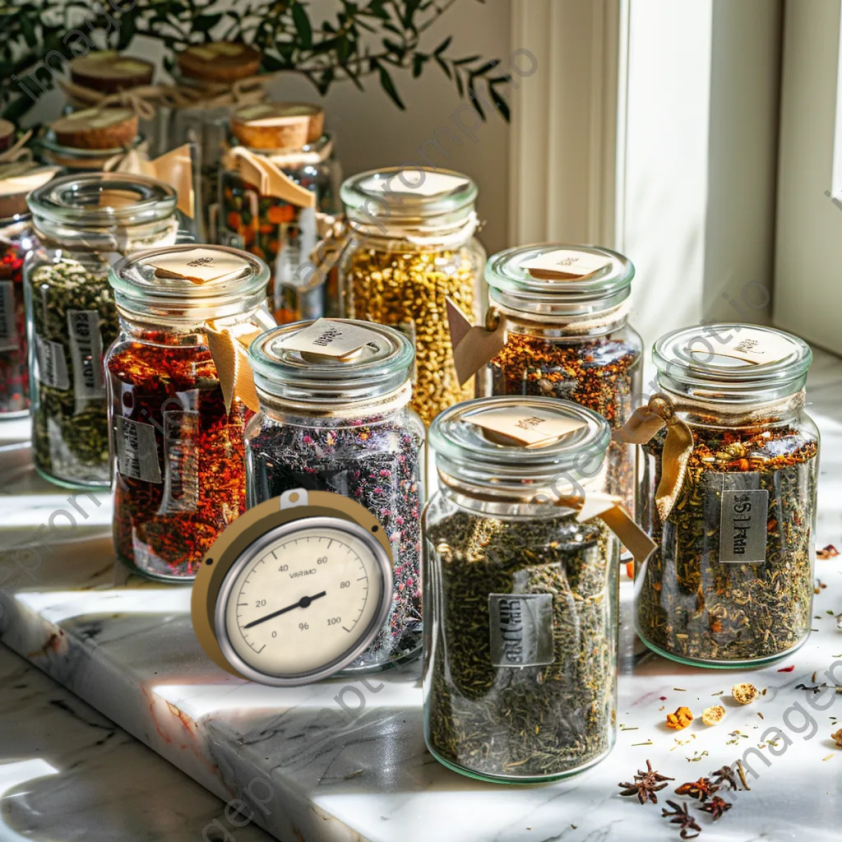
12 %
